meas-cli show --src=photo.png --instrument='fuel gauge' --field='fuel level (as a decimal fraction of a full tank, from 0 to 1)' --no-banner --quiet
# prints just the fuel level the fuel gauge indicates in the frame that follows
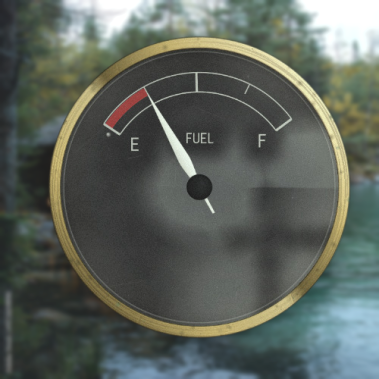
0.25
